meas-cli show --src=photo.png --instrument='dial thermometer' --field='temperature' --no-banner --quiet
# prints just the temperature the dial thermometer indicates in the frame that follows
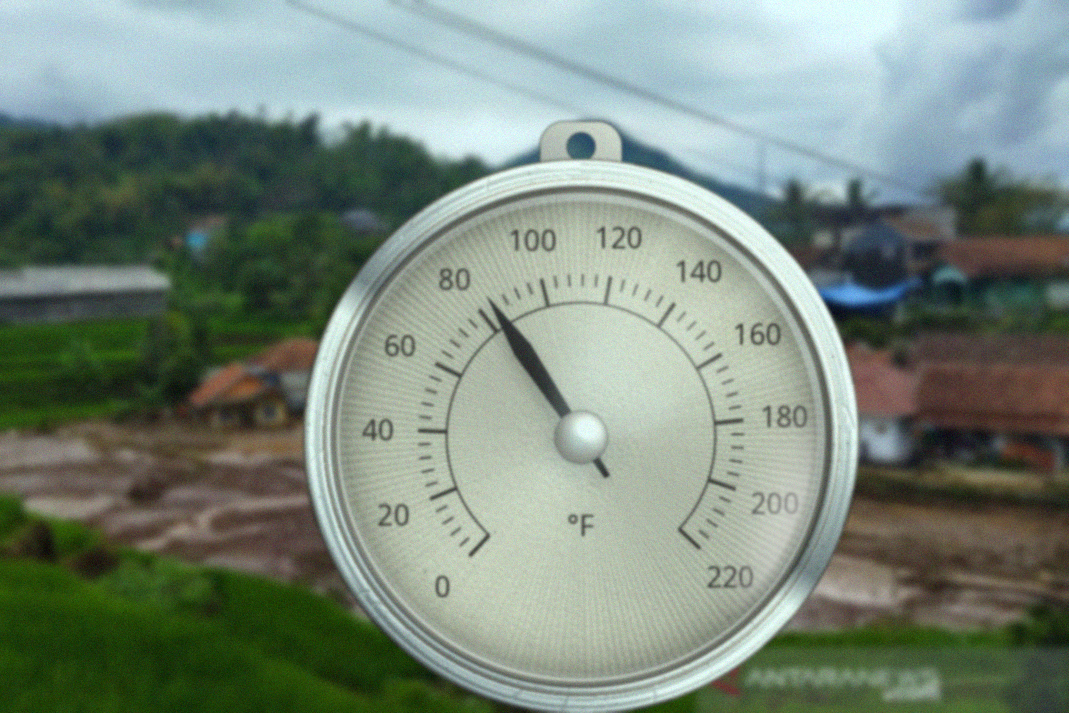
84 °F
